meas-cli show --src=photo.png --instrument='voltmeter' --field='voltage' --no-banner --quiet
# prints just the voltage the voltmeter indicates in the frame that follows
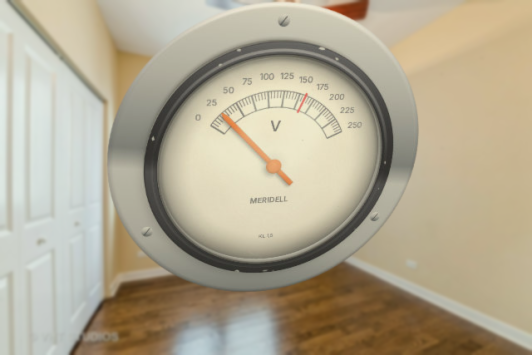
25 V
